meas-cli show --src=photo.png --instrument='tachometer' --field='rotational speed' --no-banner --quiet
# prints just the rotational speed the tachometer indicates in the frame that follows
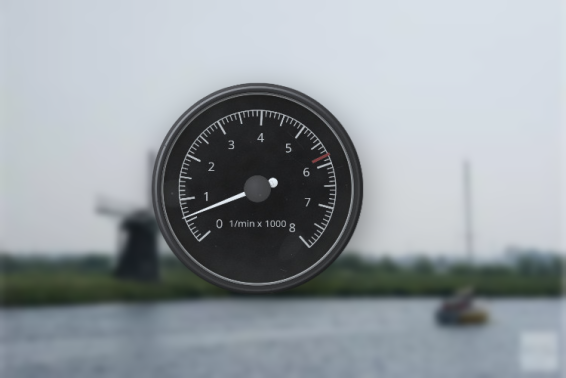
600 rpm
